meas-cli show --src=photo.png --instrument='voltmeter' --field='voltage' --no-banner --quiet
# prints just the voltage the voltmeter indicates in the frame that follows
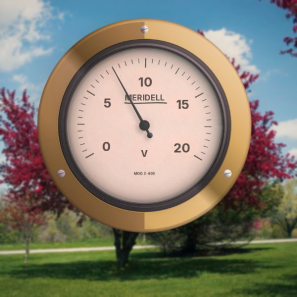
7.5 V
